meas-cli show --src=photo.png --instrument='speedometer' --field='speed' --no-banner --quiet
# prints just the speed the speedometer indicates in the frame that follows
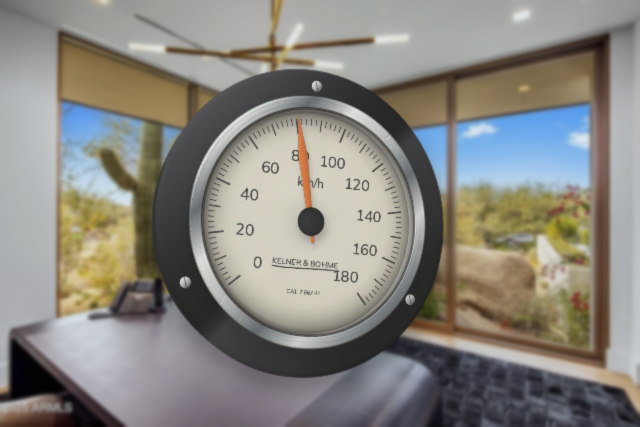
80 km/h
